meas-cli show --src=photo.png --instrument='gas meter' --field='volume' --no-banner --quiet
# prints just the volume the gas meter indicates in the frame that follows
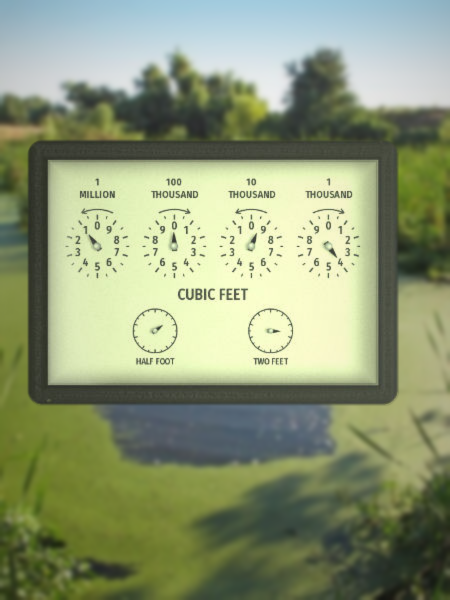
99400 ft³
